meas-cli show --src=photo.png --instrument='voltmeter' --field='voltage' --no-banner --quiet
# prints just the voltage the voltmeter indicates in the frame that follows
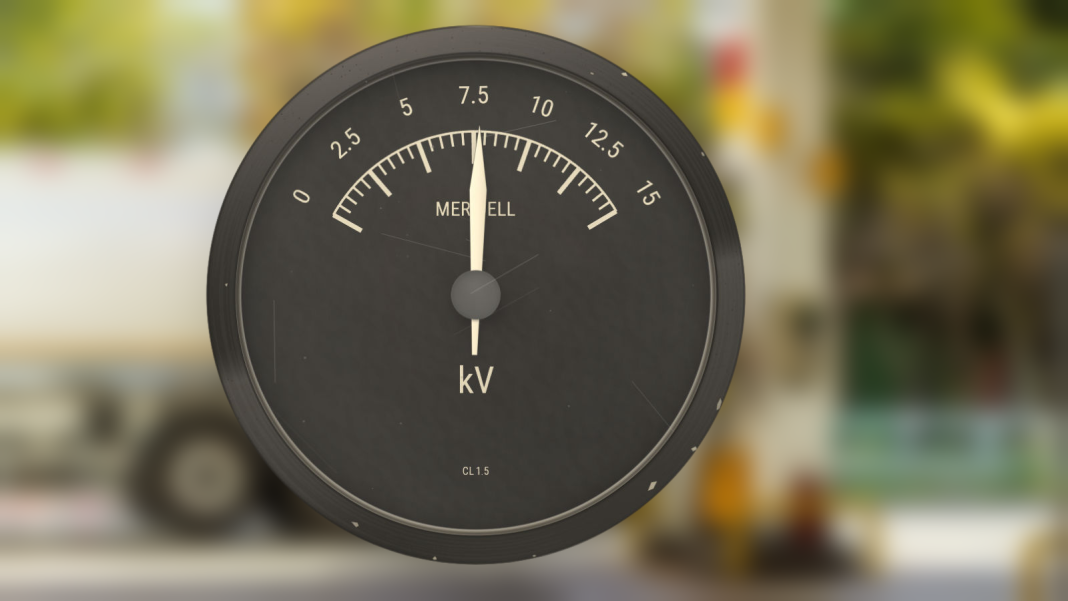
7.75 kV
